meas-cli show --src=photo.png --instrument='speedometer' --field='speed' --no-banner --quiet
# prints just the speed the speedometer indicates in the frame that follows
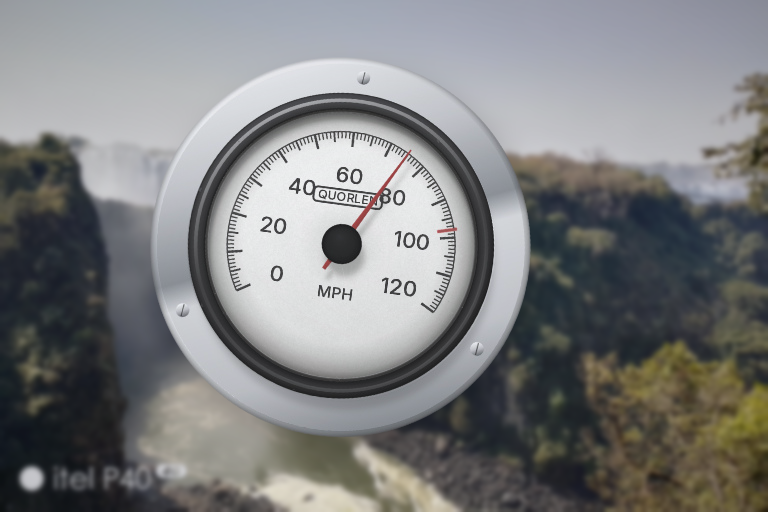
75 mph
